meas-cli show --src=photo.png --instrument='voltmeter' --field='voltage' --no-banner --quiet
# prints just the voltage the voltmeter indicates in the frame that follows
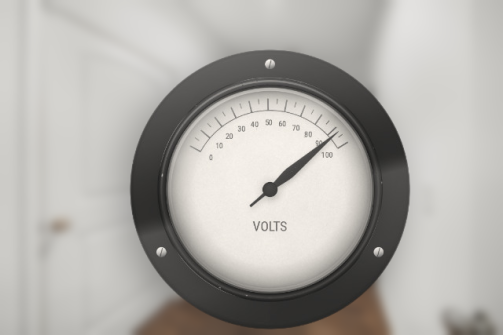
92.5 V
